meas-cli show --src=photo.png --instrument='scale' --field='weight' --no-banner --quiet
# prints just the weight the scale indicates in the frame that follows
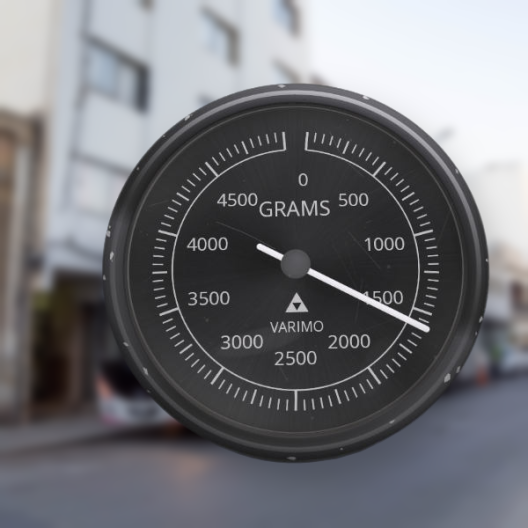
1600 g
